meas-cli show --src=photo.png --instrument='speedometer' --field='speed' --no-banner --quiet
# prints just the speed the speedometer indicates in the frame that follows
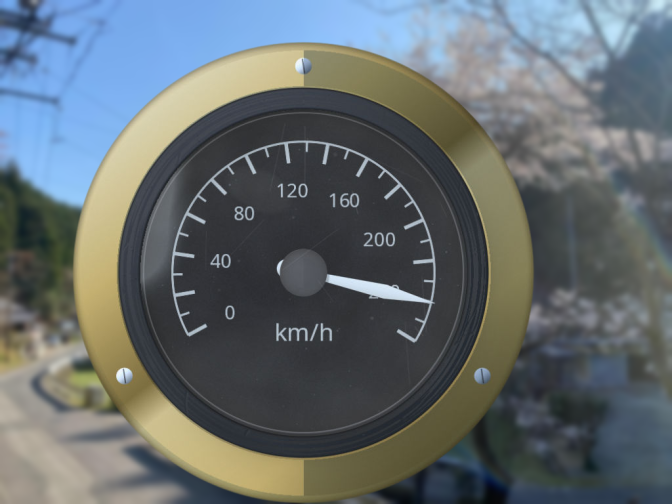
240 km/h
